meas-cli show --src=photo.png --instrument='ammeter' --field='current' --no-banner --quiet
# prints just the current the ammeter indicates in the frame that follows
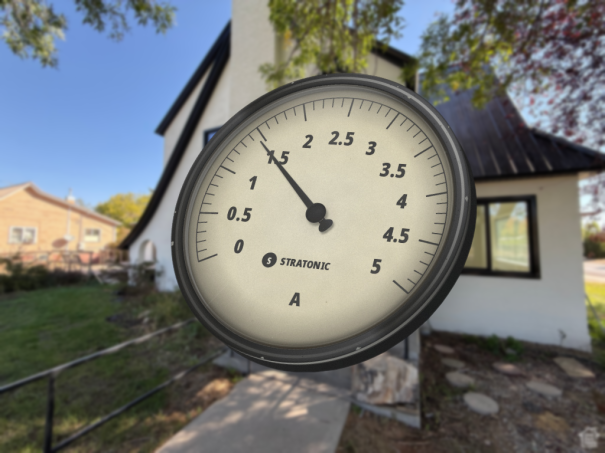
1.45 A
